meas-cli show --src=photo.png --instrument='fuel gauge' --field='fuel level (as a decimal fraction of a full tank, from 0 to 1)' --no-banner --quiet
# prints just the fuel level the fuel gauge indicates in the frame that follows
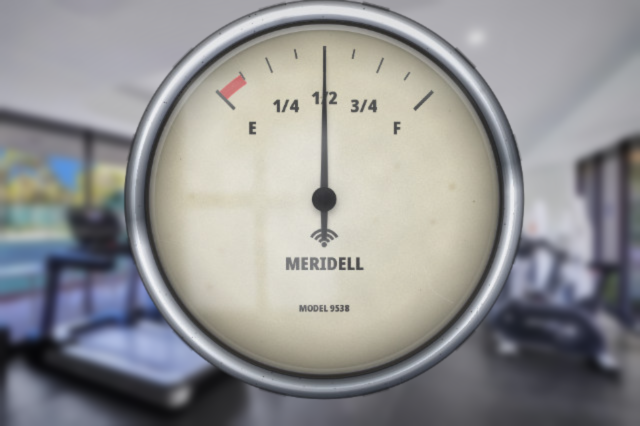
0.5
